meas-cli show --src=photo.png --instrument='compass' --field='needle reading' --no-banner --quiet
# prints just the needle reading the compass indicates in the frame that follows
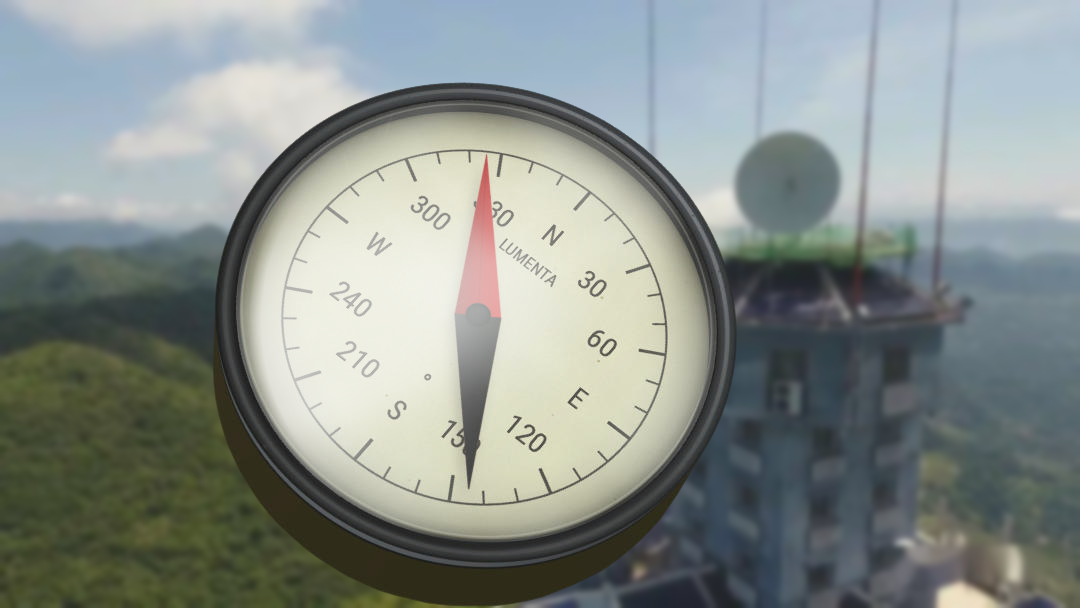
325 °
